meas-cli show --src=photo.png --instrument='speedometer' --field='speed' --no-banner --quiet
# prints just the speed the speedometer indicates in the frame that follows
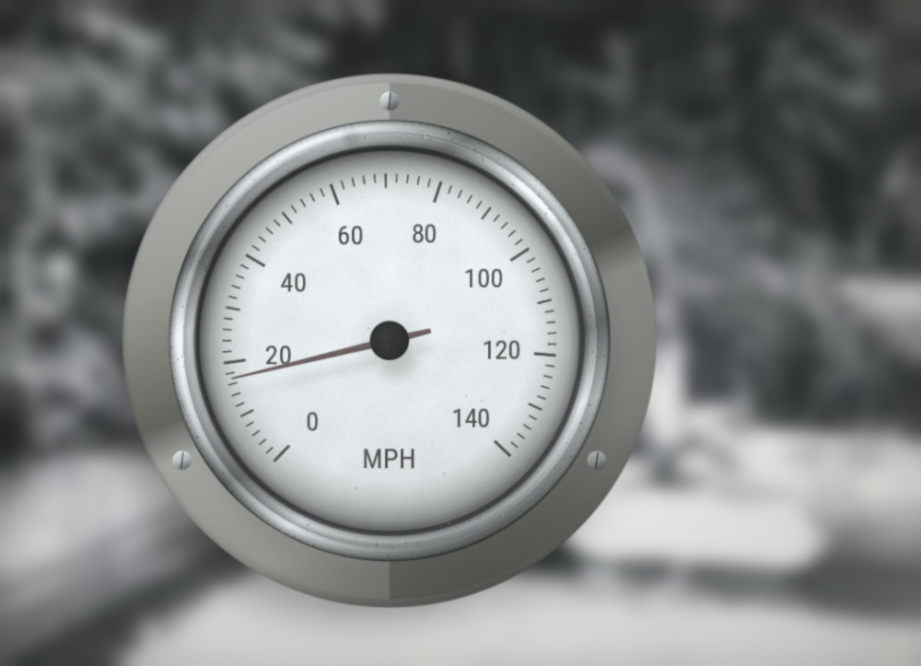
17 mph
